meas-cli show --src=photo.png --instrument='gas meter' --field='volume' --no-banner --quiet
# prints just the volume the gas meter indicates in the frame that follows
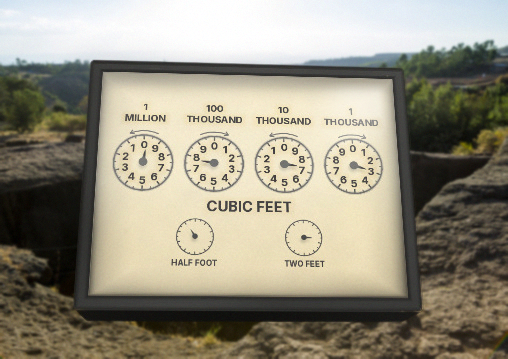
977300 ft³
